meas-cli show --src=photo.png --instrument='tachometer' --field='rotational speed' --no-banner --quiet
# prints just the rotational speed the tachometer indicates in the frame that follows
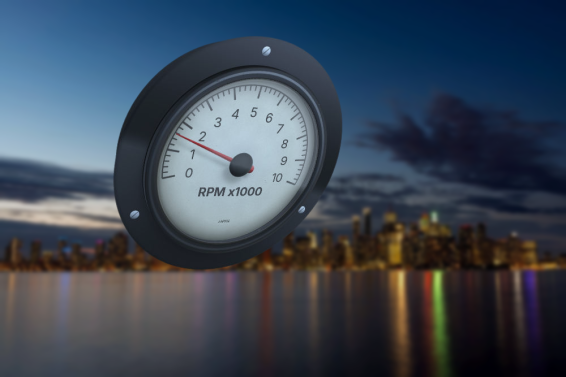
1600 rpm
